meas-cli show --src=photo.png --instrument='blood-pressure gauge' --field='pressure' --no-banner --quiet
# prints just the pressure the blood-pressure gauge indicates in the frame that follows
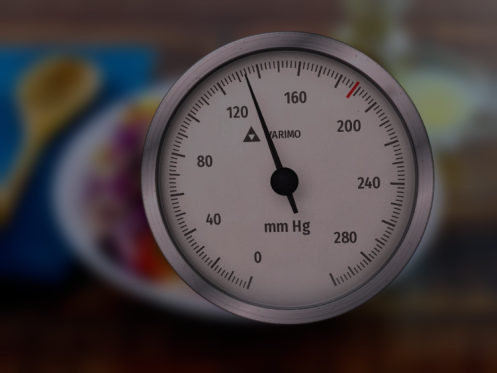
134 mmHg
